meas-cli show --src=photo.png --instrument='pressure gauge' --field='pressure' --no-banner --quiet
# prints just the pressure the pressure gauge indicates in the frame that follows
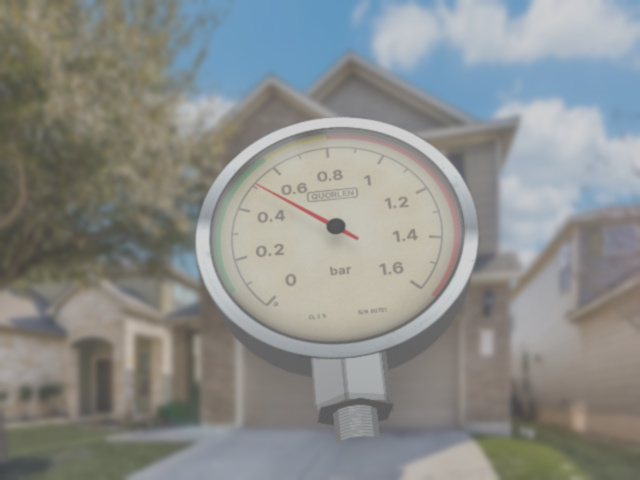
0.5 bar
